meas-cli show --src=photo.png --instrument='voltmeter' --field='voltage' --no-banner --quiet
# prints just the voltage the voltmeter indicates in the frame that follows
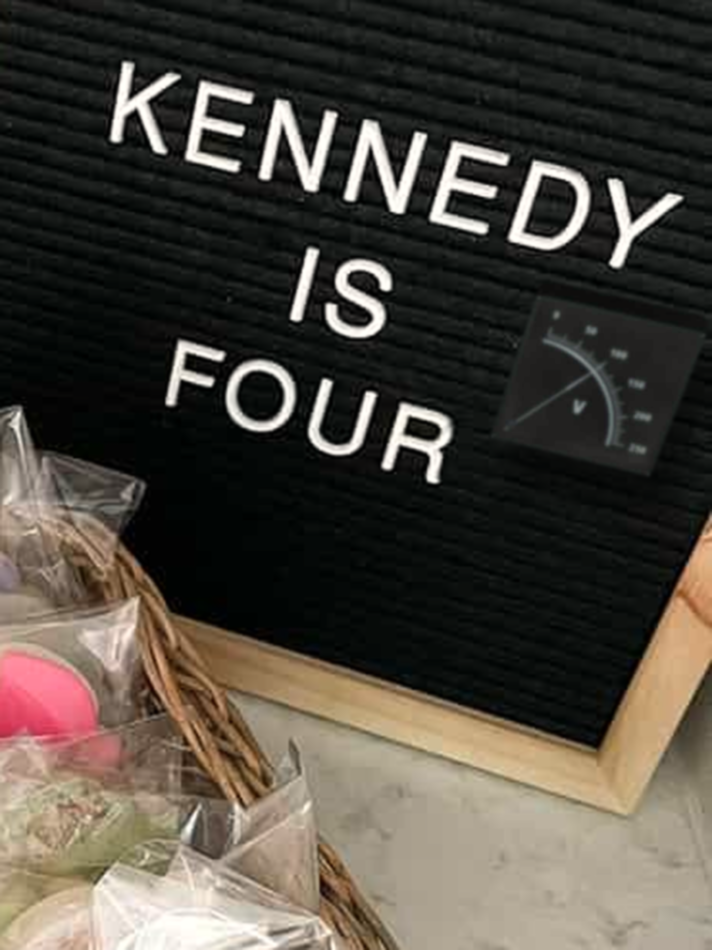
100 V
